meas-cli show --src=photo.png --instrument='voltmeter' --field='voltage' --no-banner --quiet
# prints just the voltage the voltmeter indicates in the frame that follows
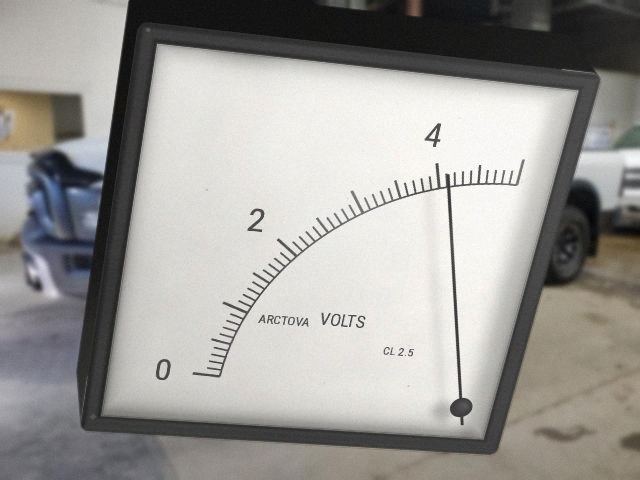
4.1 V
